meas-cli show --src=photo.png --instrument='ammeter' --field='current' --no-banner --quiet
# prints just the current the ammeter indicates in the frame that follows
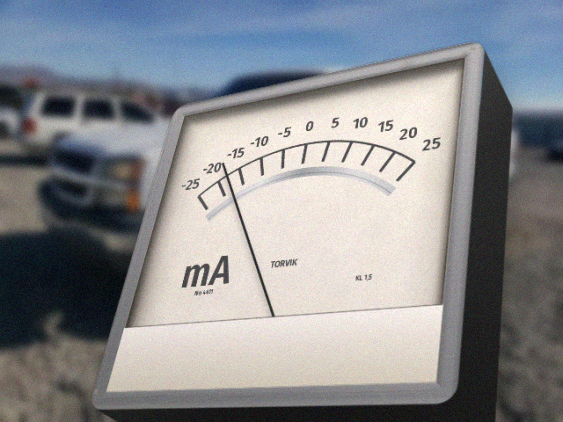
-17.5 mA
